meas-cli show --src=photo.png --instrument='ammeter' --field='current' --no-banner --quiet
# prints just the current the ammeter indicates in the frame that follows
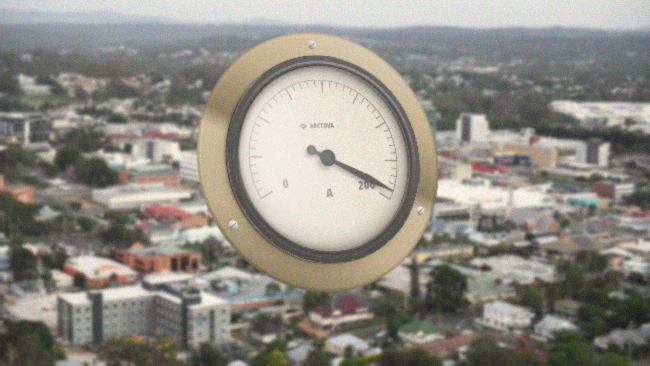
195 A
